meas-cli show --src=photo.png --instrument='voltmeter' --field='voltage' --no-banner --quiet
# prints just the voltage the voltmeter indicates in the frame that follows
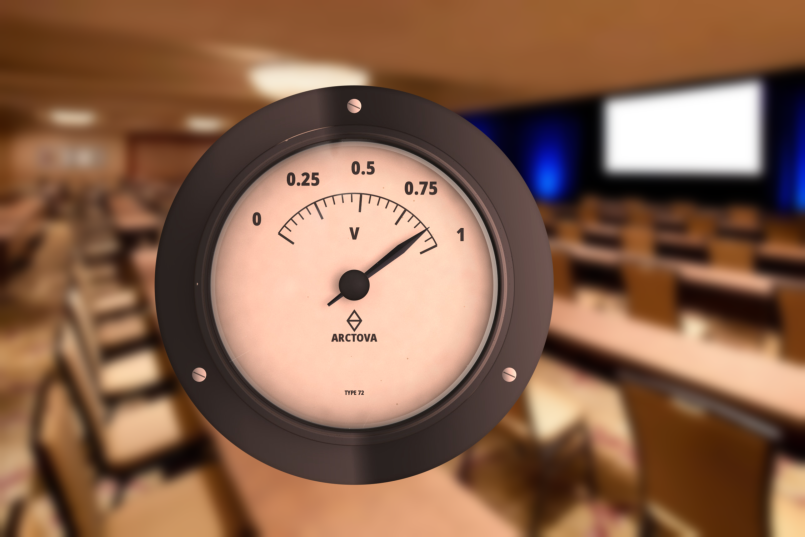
0.9 V
